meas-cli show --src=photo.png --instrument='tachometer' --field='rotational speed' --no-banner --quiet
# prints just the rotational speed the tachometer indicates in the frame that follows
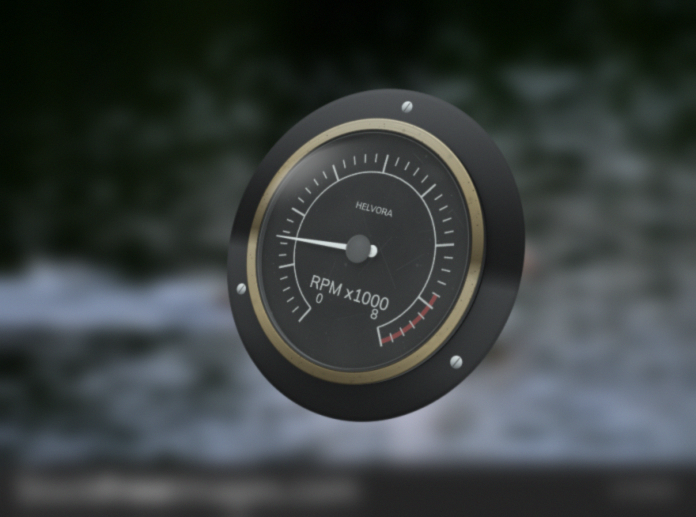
1500 rpm
